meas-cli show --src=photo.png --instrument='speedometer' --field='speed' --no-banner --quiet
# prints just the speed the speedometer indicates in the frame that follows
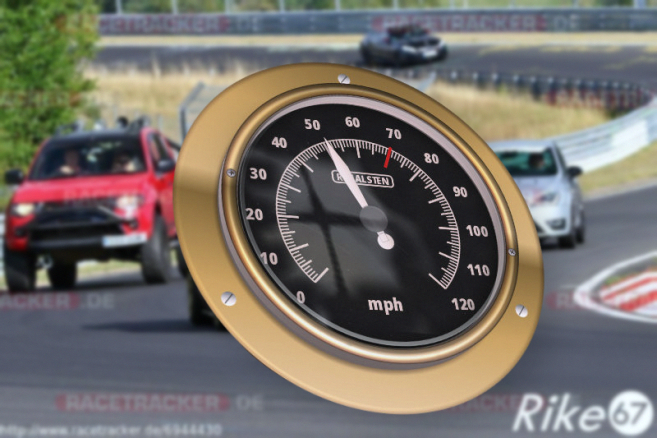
50 mph
